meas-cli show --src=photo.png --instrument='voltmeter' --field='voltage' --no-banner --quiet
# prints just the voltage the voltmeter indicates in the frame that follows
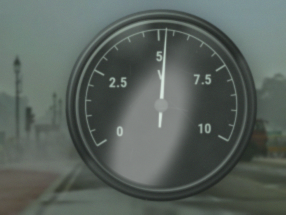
5.25 V
